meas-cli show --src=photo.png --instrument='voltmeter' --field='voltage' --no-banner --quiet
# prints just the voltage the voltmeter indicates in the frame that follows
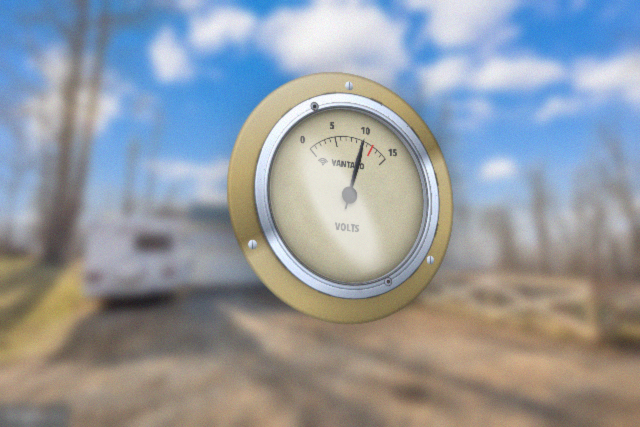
10 V
